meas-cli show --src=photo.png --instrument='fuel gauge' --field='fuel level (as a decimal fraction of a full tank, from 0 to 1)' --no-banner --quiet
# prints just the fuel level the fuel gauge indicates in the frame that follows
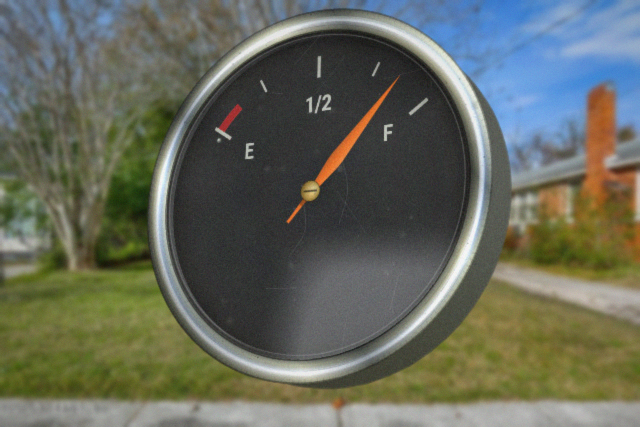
0.875
